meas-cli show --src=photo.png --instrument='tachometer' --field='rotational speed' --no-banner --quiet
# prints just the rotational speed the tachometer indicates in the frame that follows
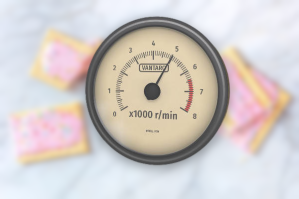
5000 rpm
